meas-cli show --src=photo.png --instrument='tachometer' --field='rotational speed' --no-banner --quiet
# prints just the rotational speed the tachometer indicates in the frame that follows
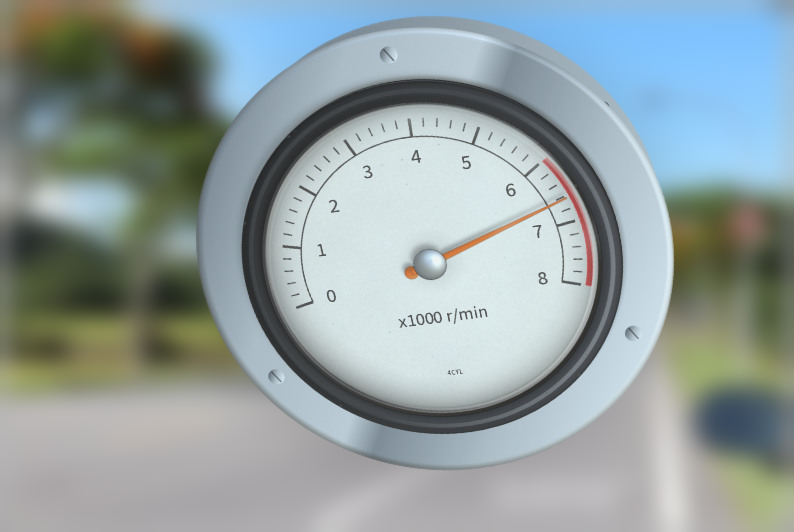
6600 rpm
